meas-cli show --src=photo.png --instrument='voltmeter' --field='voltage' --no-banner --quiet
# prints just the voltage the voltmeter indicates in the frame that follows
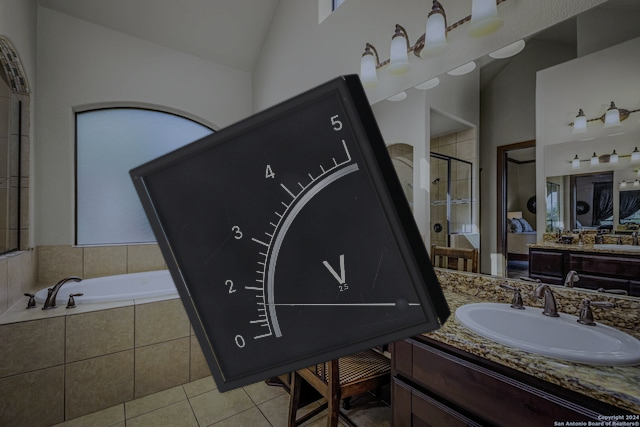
1.6 V
